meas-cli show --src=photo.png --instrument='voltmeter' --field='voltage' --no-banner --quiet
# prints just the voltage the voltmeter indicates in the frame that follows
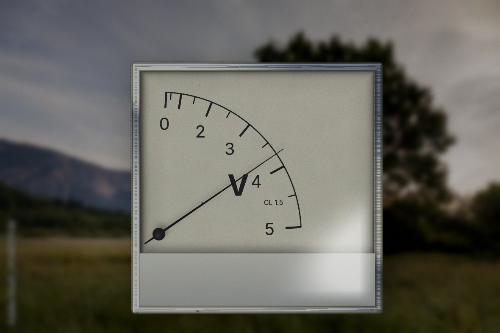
3.75 V
